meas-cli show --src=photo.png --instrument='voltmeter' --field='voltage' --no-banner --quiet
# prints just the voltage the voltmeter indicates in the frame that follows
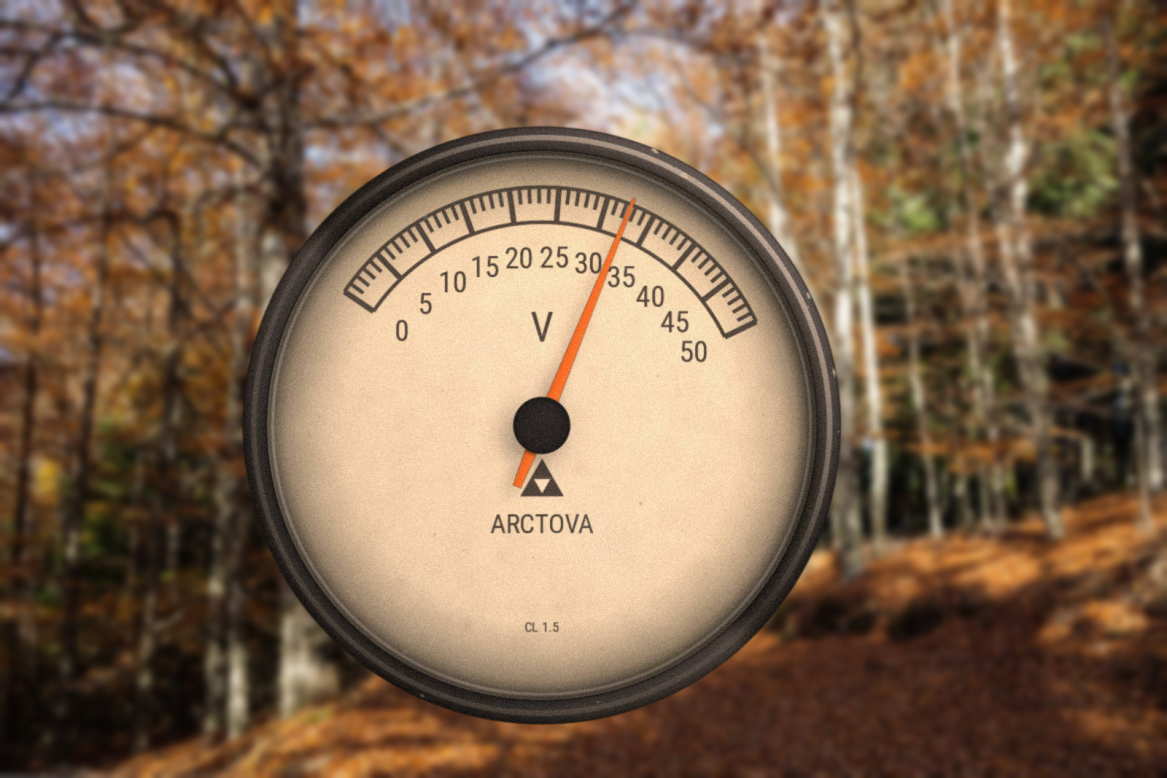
32.5 V
